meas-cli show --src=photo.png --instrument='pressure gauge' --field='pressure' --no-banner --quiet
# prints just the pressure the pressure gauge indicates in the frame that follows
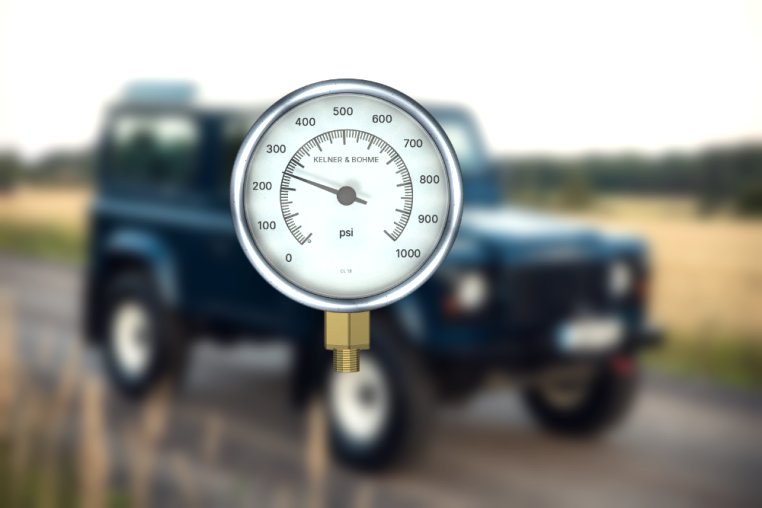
250 psi
